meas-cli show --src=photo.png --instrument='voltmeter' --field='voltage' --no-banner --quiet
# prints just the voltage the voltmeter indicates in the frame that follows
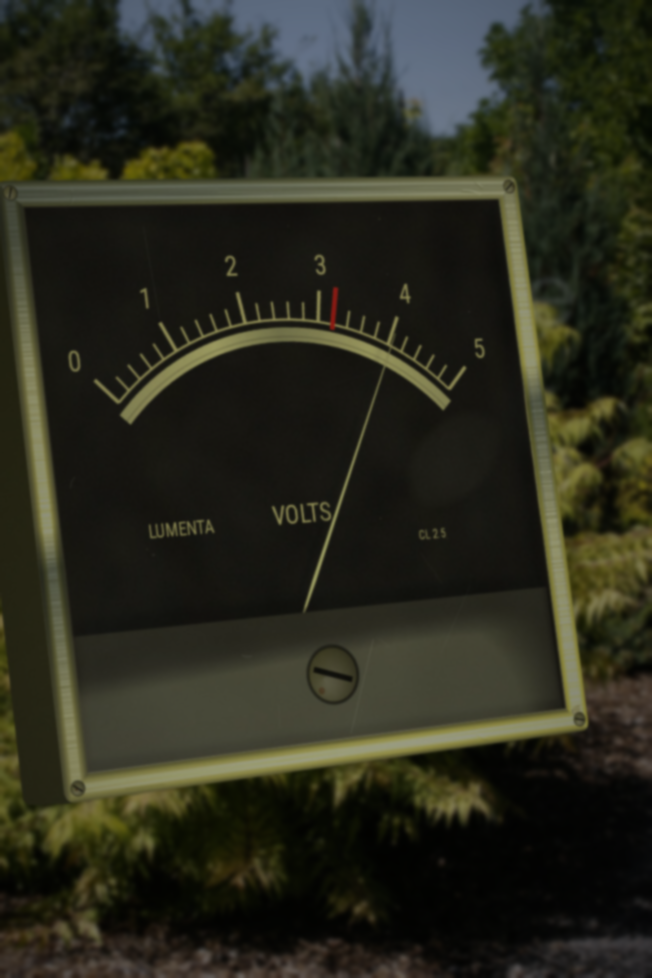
4 V
